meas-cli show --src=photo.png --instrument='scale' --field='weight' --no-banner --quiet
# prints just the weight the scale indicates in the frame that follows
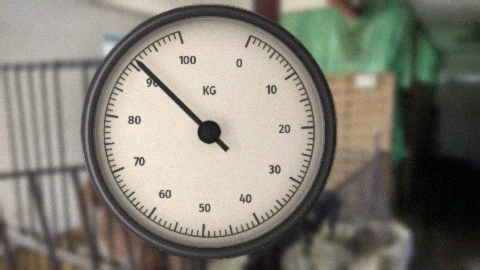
91 kg
